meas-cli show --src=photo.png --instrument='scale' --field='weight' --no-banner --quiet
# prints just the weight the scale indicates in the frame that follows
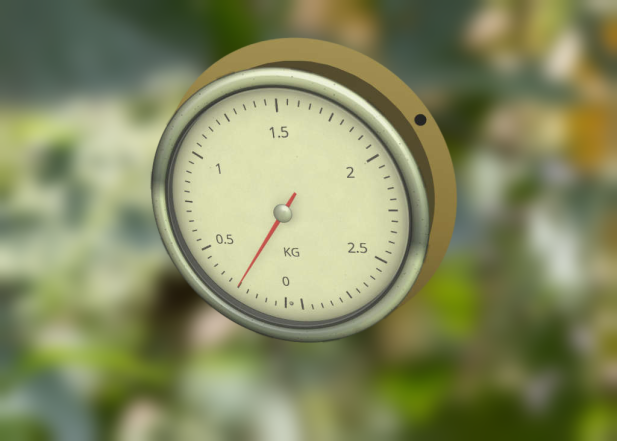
0.25 kg
